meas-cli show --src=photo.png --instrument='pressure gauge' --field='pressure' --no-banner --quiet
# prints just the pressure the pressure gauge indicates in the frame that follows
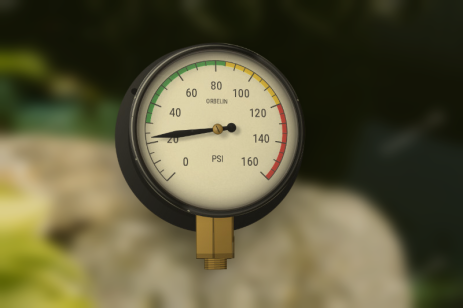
22.5 psi
